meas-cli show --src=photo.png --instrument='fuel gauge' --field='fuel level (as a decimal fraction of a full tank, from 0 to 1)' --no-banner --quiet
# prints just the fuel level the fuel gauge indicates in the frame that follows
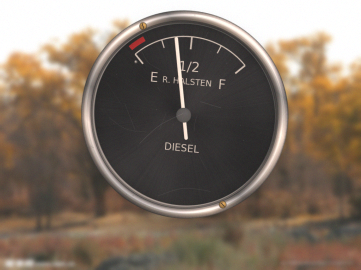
0.375
